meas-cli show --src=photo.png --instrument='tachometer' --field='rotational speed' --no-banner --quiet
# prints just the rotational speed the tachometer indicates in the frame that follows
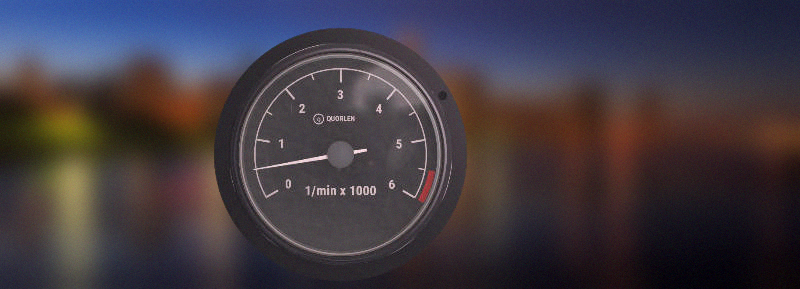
500 rpm
